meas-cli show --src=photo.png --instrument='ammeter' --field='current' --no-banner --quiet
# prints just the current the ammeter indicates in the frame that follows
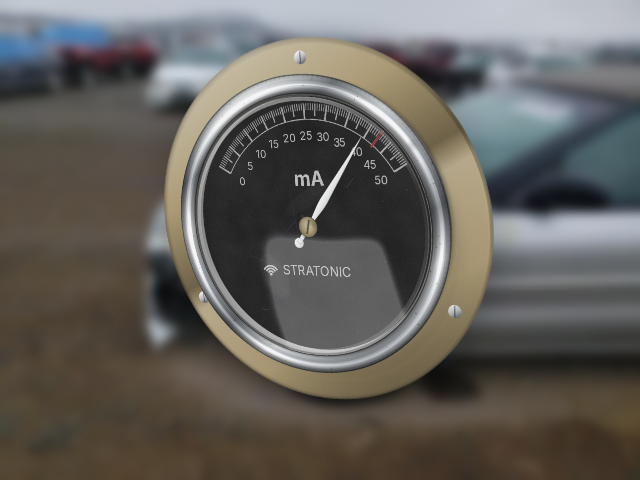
40 mA
